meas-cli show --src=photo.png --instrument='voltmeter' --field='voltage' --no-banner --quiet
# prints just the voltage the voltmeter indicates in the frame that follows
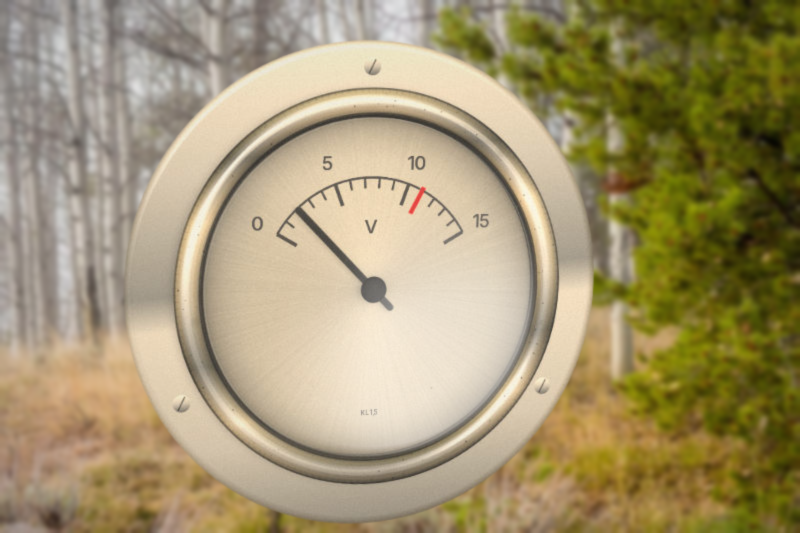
2 V
